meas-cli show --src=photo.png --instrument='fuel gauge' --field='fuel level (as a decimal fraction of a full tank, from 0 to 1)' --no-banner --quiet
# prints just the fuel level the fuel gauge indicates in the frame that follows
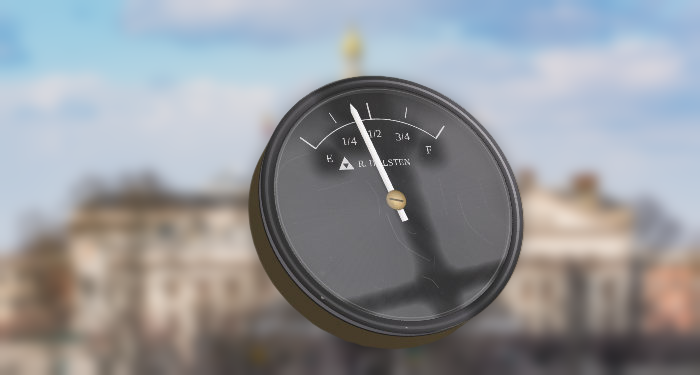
0.375
